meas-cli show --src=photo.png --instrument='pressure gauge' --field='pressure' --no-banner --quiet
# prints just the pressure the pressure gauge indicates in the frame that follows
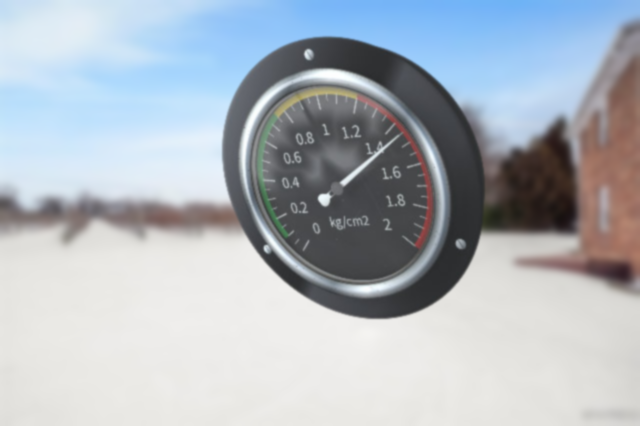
1.45 kg/cm²
